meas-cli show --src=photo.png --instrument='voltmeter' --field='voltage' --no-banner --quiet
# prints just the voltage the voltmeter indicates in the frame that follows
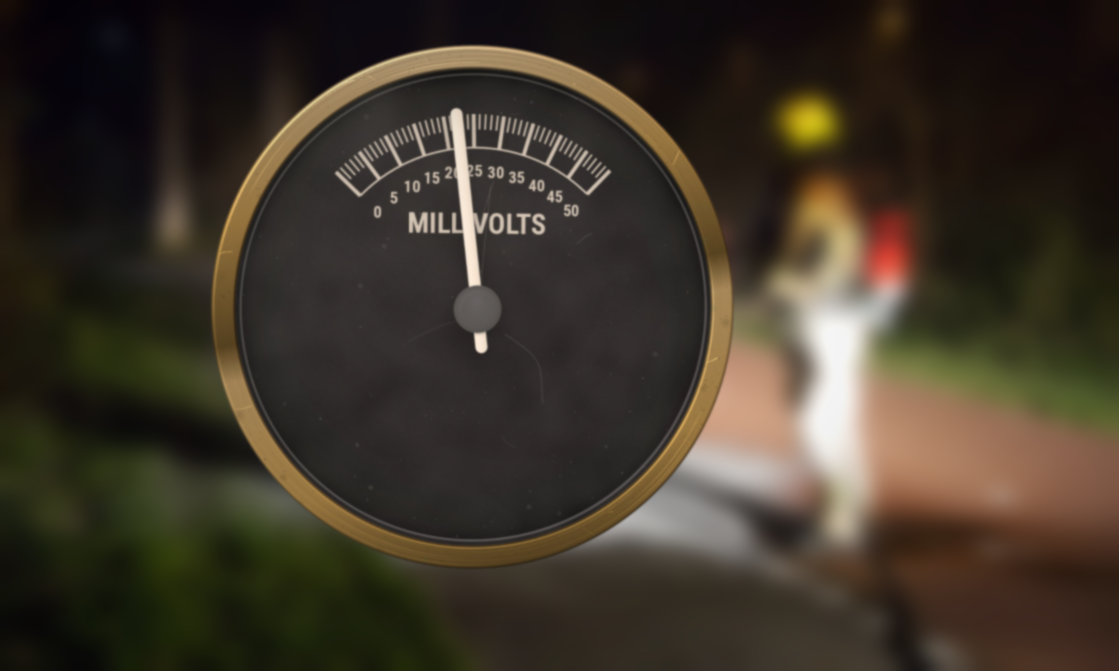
22 mV
